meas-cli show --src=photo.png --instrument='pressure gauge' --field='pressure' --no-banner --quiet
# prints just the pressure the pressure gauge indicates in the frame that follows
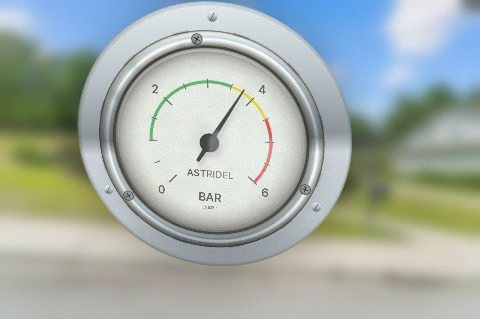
3.75 bar
